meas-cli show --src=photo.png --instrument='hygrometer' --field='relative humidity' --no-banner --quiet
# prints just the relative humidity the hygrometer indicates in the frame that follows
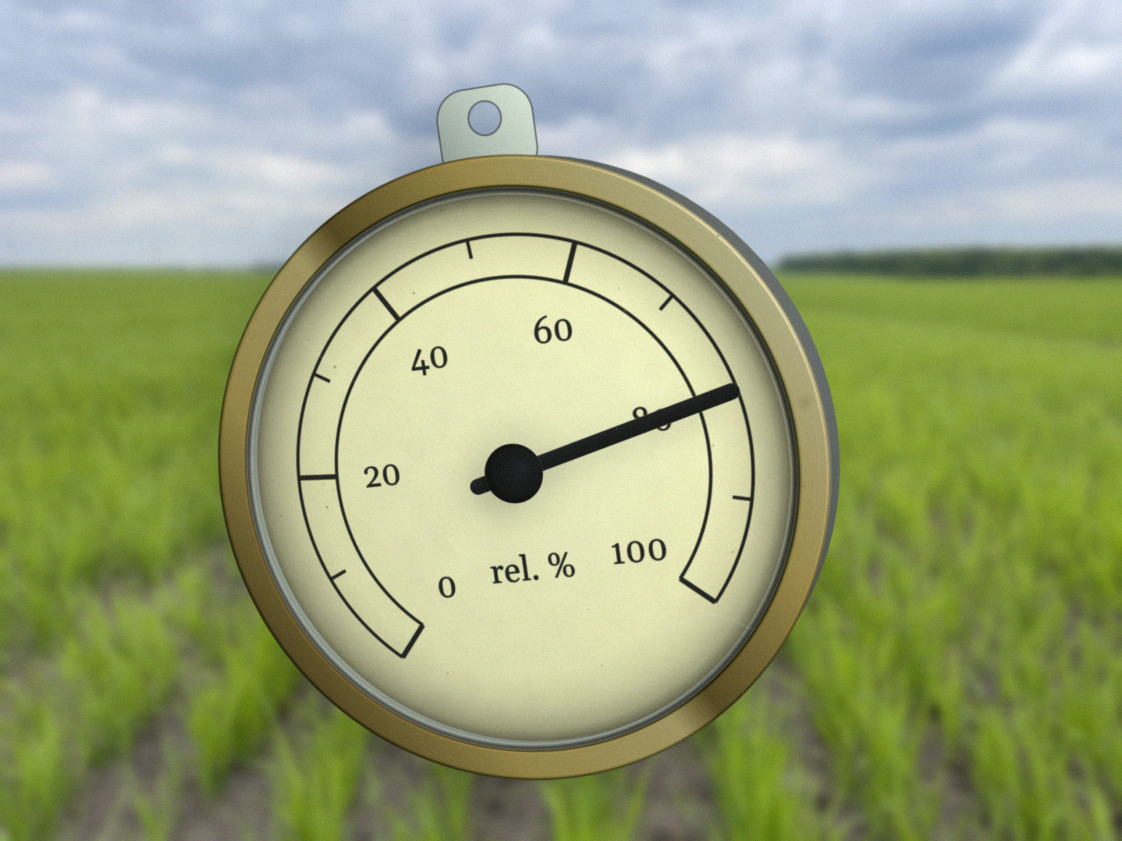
80 %
